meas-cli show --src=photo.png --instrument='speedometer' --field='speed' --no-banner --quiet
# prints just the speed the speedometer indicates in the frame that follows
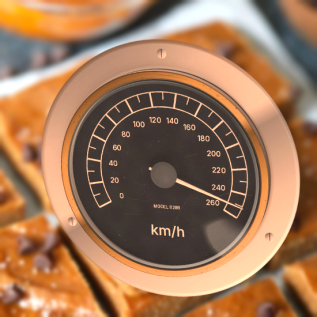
250 km/h
